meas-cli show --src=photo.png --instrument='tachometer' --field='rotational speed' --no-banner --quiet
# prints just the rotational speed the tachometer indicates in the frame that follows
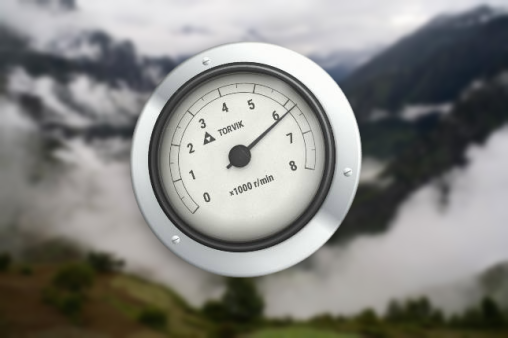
6250 rpm
